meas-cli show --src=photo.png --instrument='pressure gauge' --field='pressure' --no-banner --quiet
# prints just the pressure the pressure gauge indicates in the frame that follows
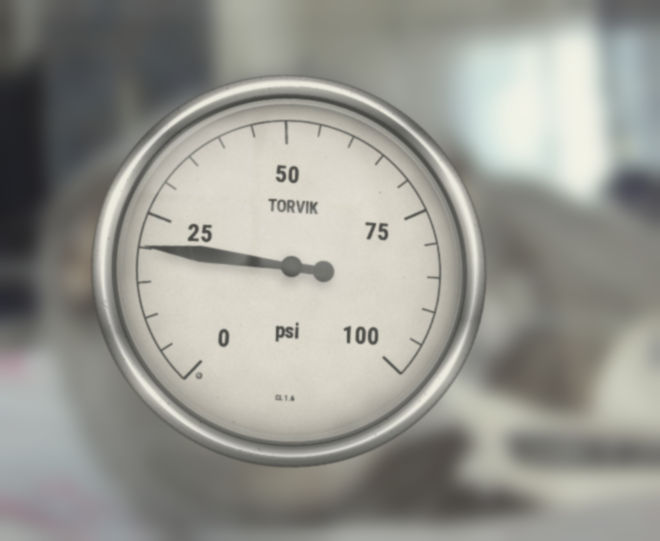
20 psi
